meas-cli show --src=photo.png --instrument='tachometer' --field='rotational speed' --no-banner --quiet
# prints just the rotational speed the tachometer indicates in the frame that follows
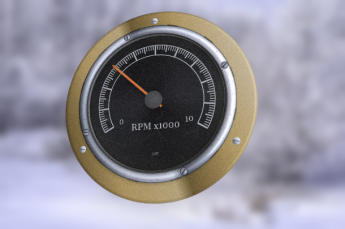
3000 rpm
